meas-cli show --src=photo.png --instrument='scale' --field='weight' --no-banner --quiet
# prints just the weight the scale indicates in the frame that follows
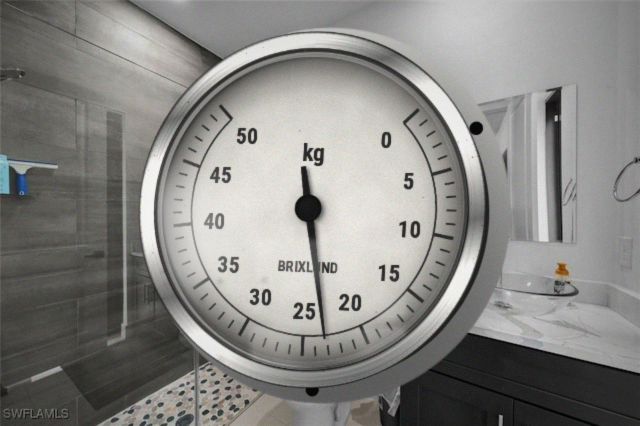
23 kg
